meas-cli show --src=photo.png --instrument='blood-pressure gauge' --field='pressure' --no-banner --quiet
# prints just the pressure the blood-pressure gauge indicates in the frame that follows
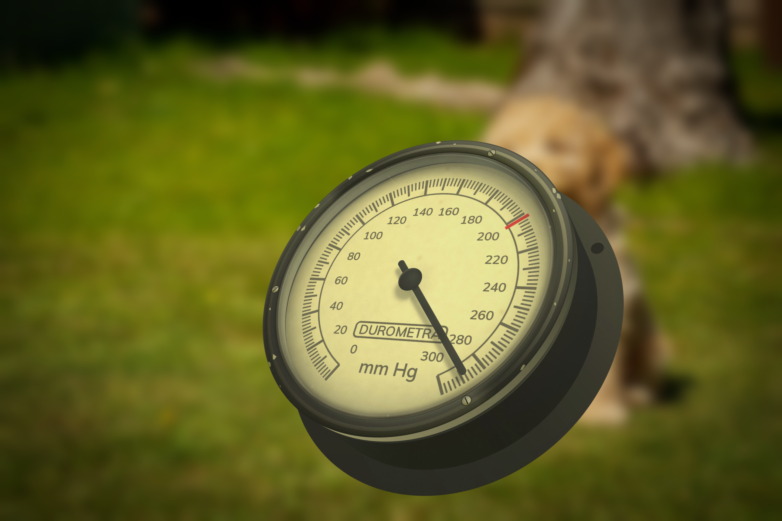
288 mmHg
